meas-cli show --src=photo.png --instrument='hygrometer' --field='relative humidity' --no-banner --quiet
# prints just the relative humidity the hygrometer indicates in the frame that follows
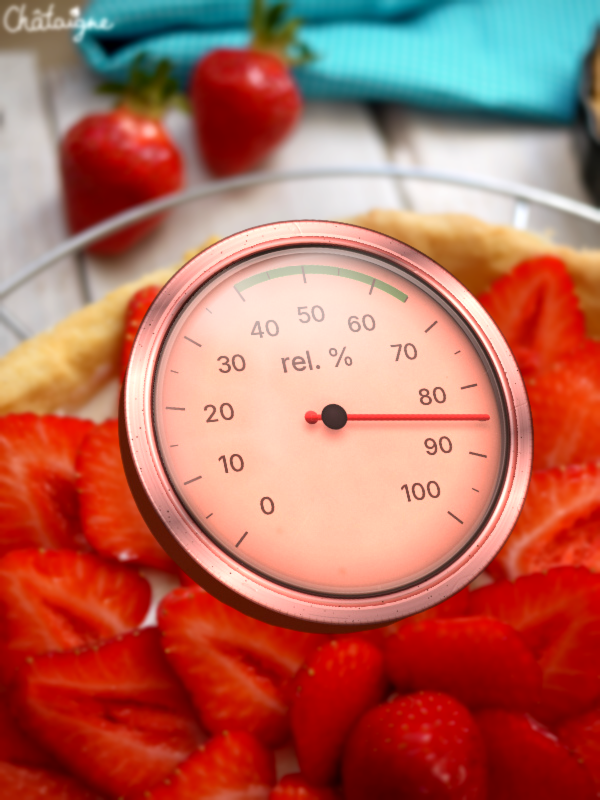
85 %
